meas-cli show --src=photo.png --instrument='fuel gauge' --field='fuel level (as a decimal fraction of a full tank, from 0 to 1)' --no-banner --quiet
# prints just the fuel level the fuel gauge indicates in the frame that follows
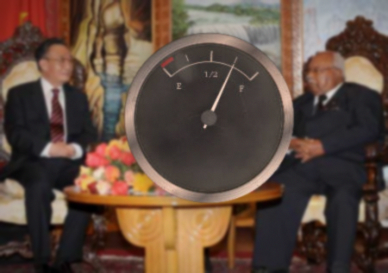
0.75
